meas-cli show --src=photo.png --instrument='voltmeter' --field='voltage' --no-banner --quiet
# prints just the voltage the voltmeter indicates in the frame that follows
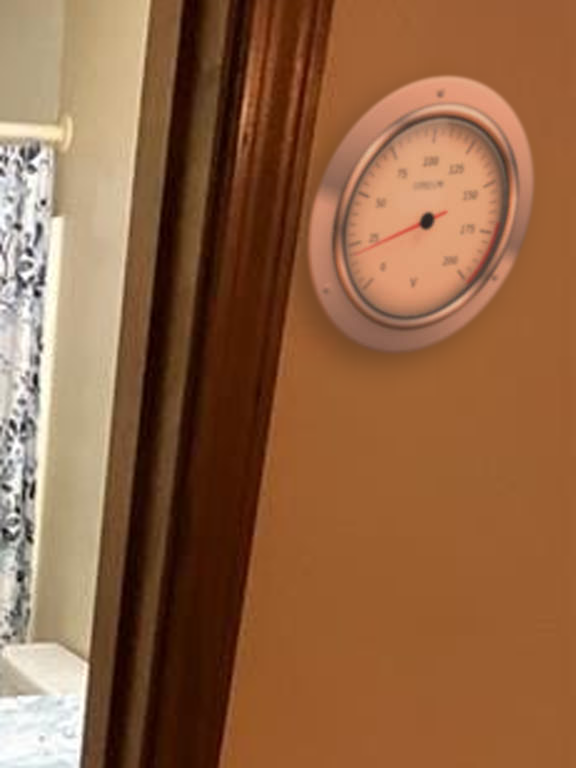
20 V
